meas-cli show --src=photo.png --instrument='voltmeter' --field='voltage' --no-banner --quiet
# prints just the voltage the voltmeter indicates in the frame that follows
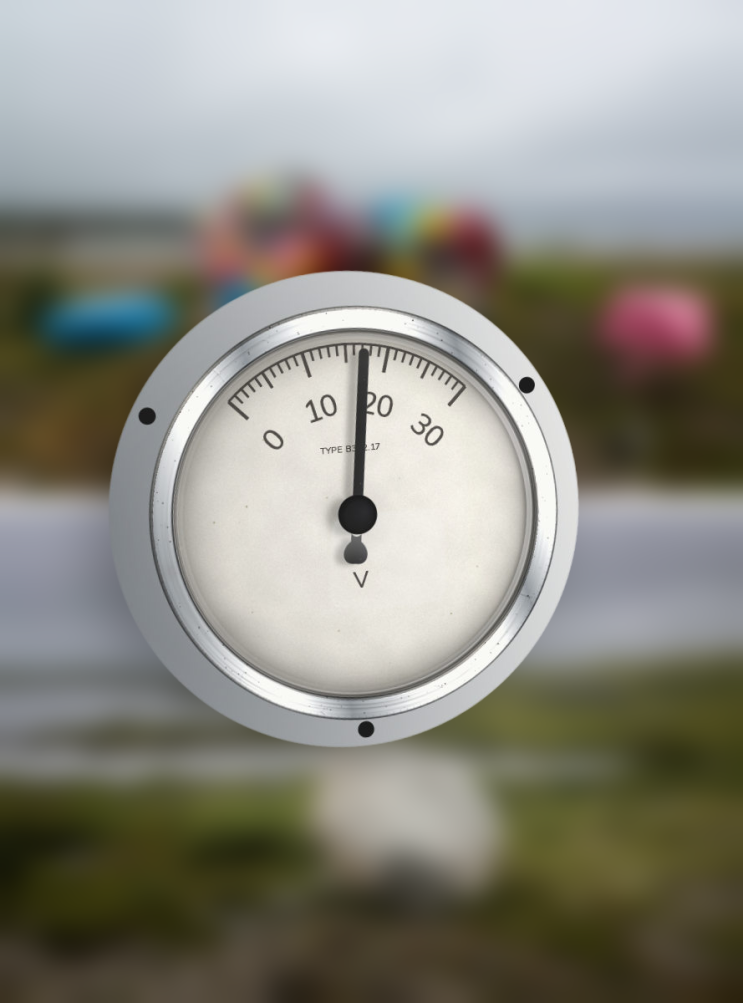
17 V
